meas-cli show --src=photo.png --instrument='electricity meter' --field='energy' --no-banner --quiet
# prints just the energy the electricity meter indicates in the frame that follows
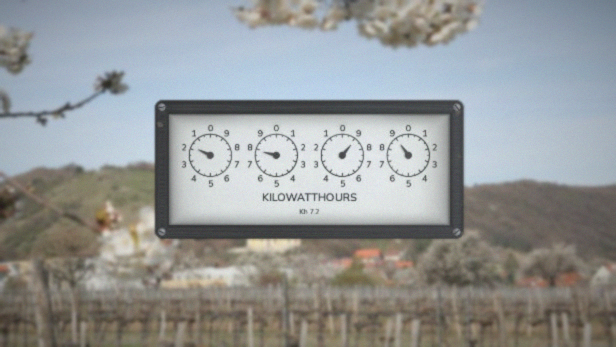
1789 kWh
